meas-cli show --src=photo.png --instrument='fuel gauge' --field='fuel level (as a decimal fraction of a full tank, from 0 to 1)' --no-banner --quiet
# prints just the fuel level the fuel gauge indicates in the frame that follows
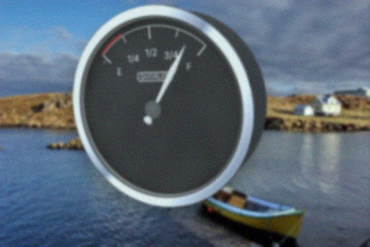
0.875
